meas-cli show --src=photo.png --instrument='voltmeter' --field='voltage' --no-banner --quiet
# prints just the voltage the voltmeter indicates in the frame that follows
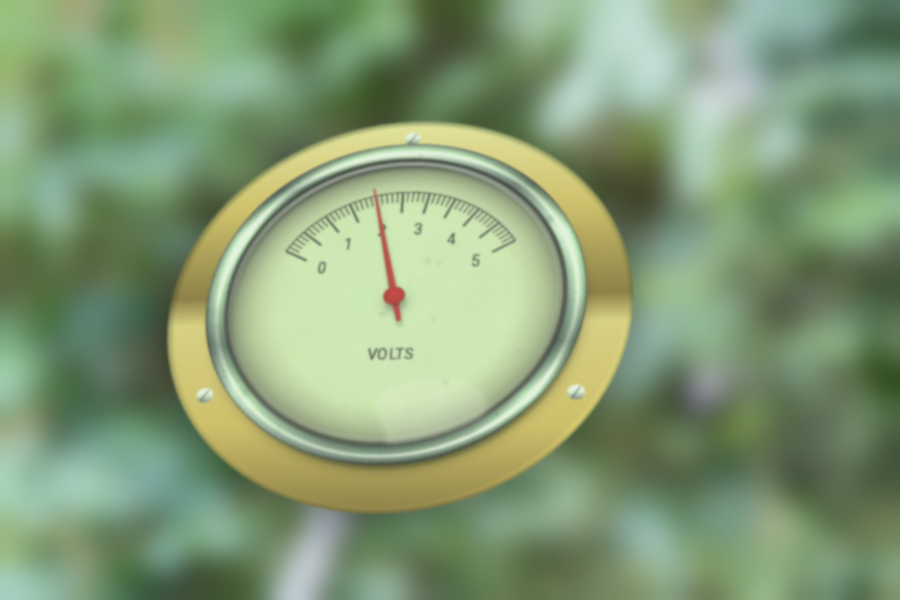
2 V
